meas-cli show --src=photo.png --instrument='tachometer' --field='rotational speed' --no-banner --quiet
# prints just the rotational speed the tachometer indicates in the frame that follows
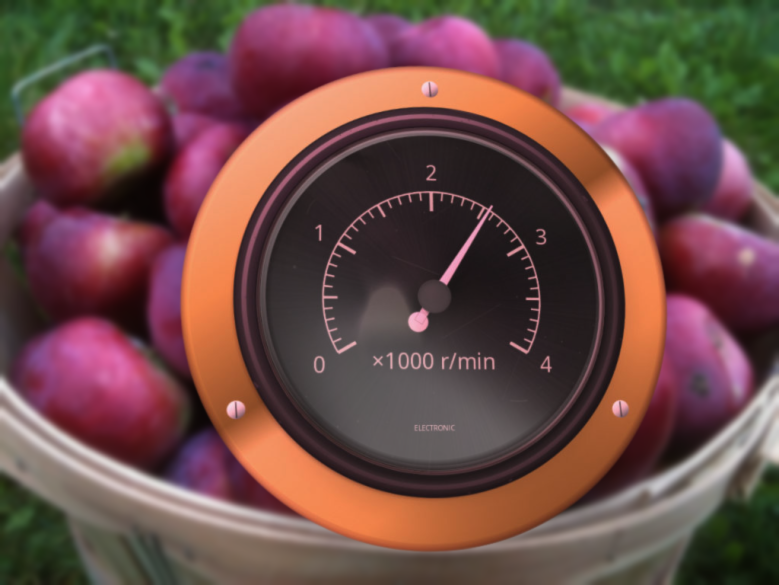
2550 rpm
